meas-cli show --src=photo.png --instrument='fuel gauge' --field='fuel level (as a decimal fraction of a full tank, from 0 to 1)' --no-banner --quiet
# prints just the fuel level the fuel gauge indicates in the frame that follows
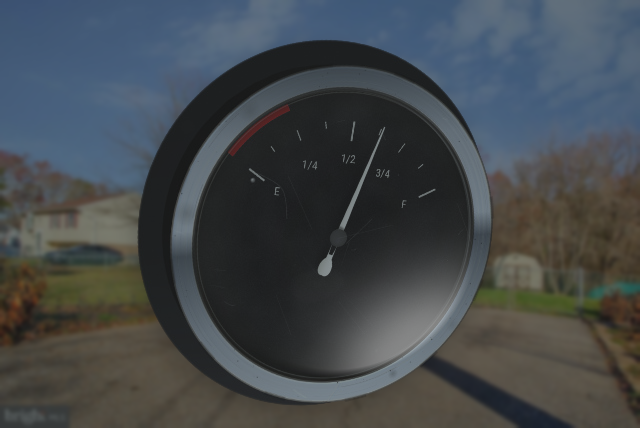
0.625
